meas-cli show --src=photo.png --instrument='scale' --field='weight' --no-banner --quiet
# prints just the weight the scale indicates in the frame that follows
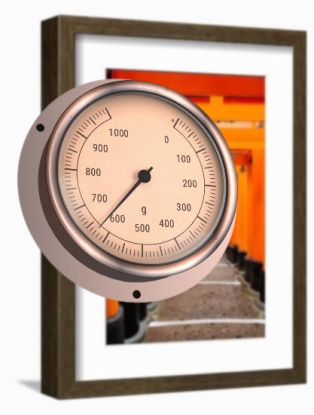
630 g
